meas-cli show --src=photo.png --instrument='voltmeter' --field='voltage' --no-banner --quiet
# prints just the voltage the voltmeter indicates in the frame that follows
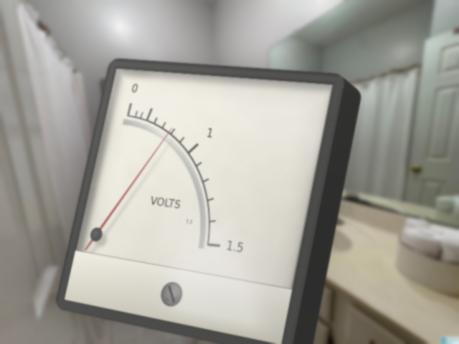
0.8 V
